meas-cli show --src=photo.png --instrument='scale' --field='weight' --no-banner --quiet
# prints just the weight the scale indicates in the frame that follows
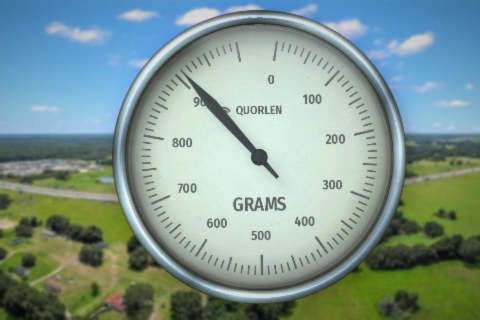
910 g
